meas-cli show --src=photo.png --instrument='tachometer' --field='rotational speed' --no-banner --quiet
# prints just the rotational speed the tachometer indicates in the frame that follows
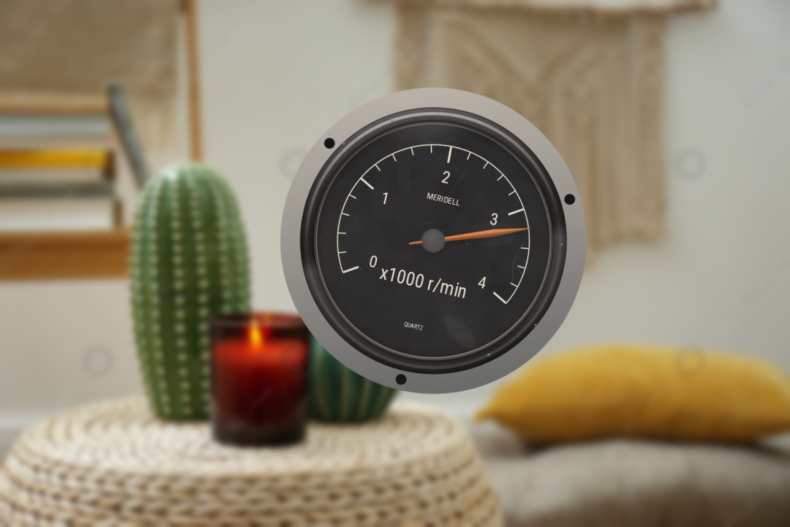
3200 rpm
